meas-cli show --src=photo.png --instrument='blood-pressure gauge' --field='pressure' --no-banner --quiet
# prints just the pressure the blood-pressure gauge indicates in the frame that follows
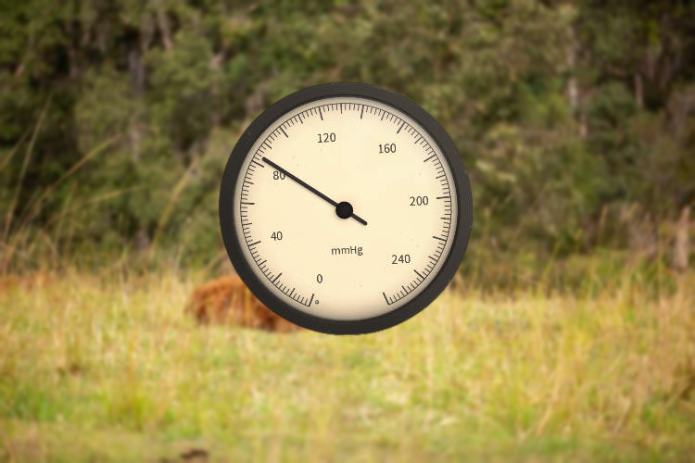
84 mmHg
